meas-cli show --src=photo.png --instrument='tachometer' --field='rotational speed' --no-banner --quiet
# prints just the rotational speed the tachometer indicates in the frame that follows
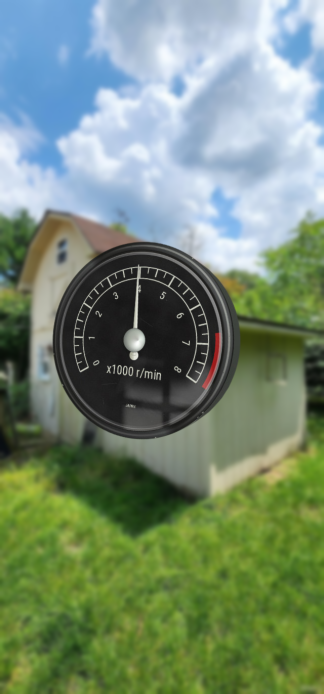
4000 rpm
